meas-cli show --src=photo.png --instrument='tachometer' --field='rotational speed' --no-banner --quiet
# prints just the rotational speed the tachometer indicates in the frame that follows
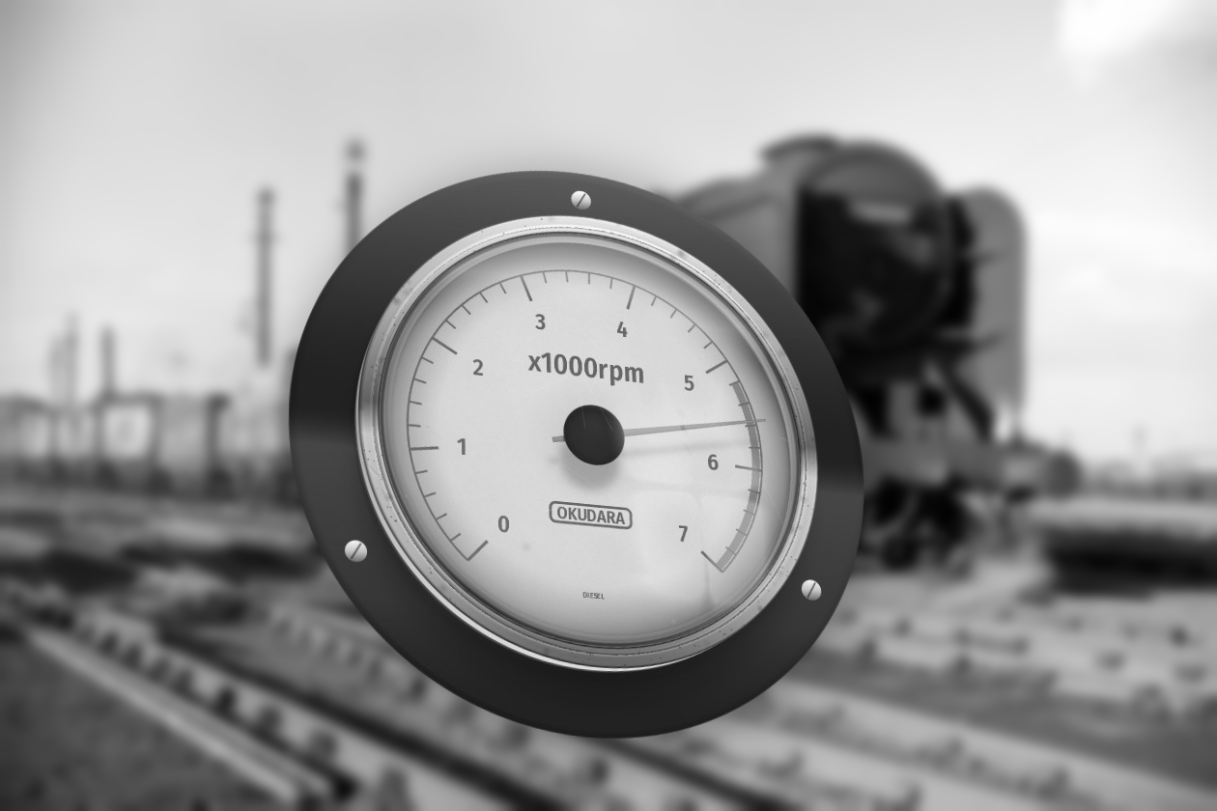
5600 rpm
